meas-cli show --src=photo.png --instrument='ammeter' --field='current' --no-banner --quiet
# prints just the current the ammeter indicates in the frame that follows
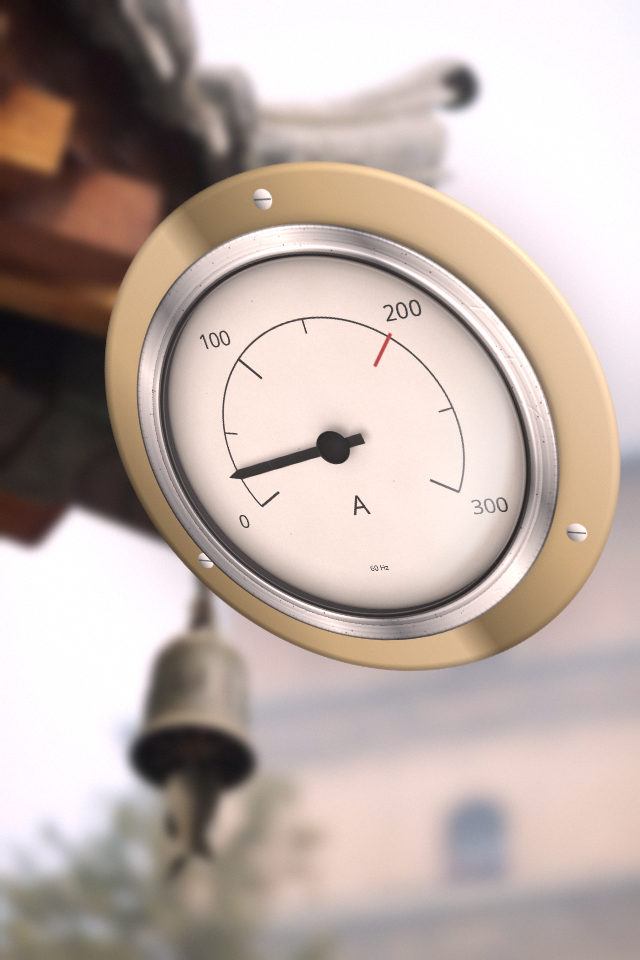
25 A
